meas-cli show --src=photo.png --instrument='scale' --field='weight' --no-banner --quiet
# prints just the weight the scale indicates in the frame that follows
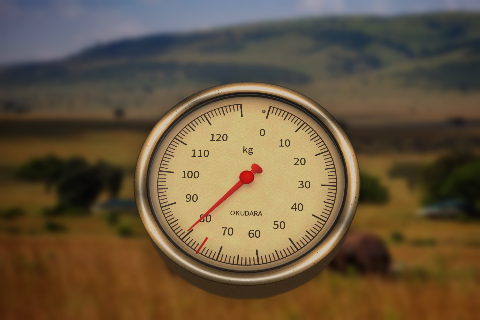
80 kg
